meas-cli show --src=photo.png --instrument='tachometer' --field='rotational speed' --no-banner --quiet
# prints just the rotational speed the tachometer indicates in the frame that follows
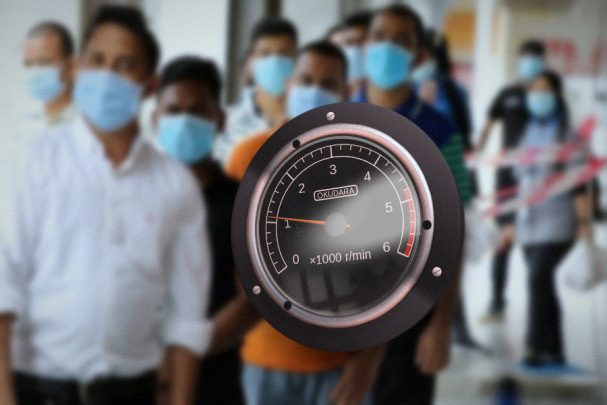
1100 rpm
